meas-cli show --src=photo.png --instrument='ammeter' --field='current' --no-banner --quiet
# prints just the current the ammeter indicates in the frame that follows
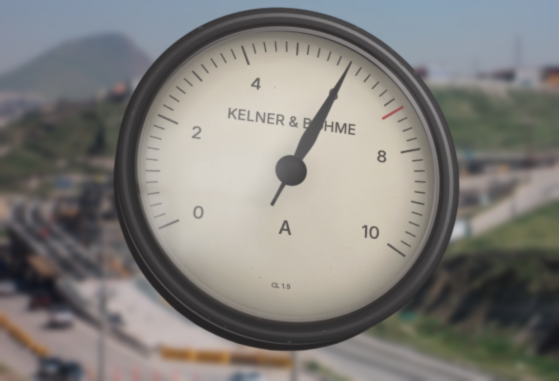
6 A
